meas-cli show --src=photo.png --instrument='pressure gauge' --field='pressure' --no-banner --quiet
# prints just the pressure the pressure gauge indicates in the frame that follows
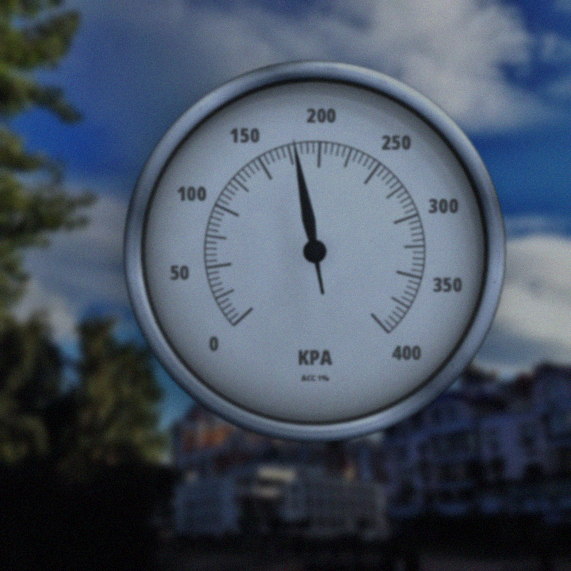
180 kPa
